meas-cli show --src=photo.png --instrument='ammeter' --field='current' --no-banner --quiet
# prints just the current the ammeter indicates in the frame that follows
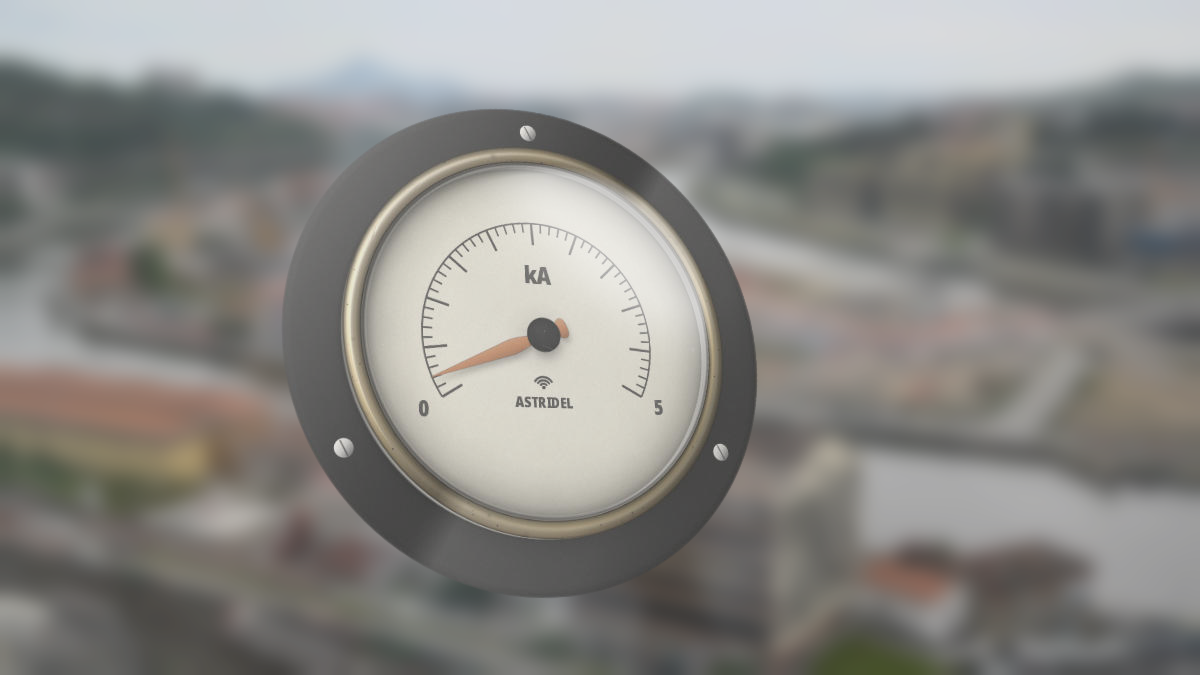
0.2 kA
